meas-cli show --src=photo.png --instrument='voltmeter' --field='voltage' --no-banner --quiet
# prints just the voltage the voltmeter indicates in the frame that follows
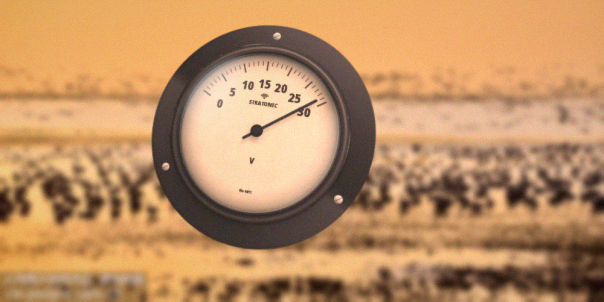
29 V
